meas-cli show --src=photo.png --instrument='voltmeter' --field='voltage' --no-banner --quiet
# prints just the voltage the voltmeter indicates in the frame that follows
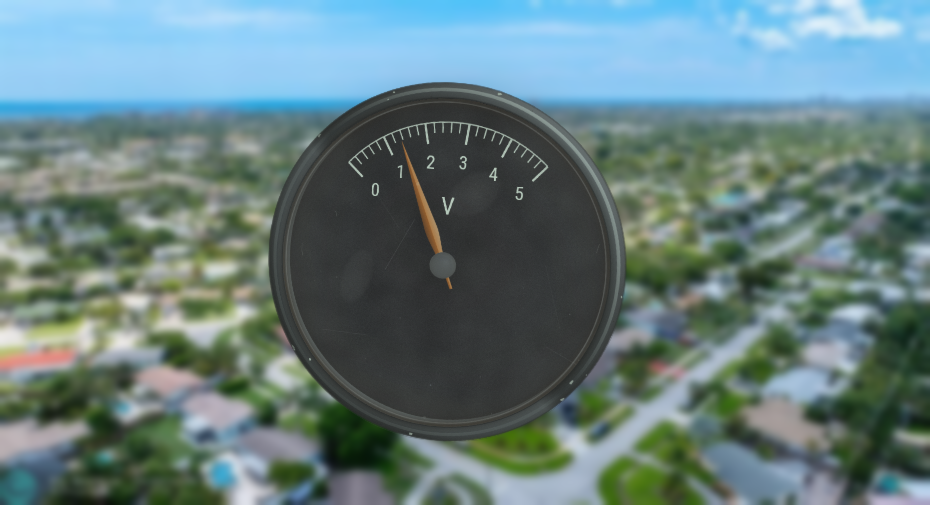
1.4 V
